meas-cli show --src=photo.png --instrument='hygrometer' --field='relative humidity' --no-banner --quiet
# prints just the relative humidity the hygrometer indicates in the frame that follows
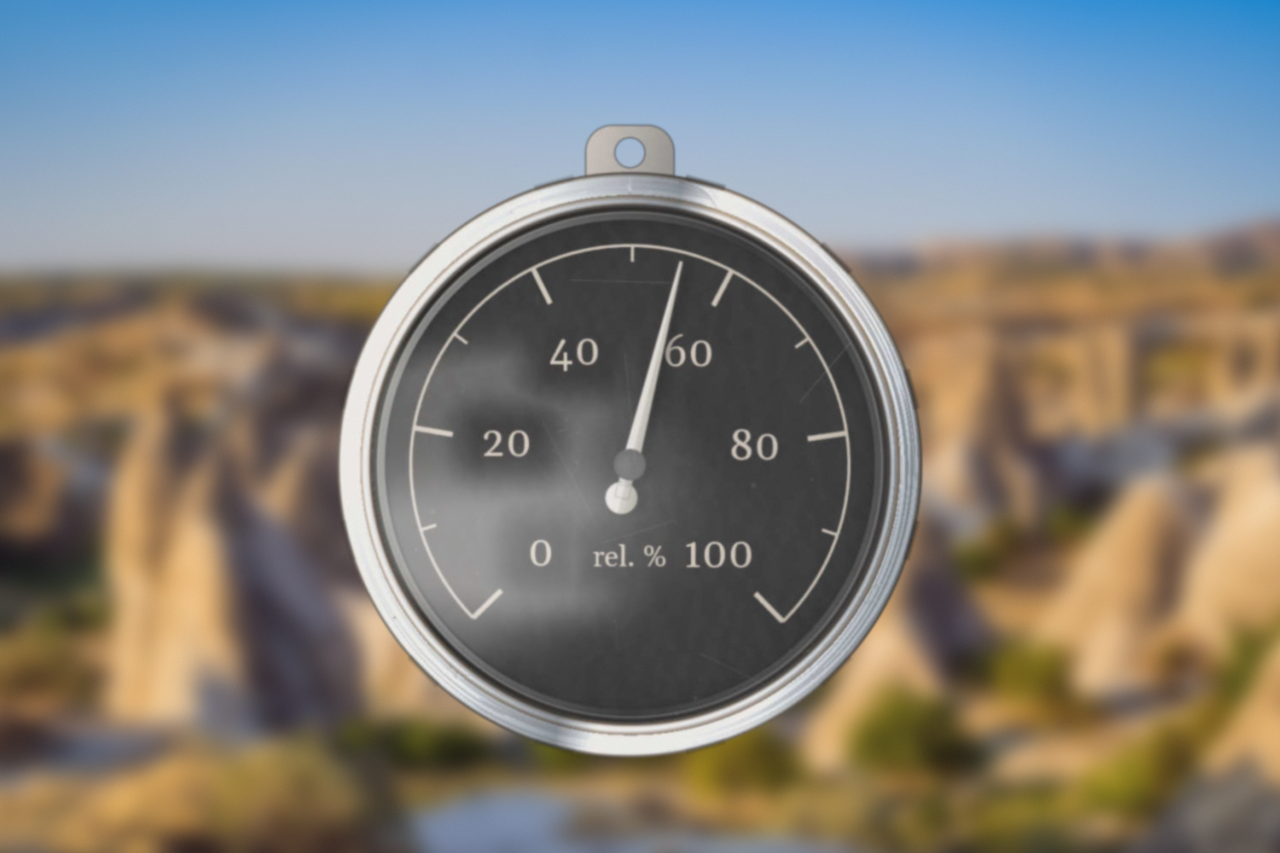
55 %
